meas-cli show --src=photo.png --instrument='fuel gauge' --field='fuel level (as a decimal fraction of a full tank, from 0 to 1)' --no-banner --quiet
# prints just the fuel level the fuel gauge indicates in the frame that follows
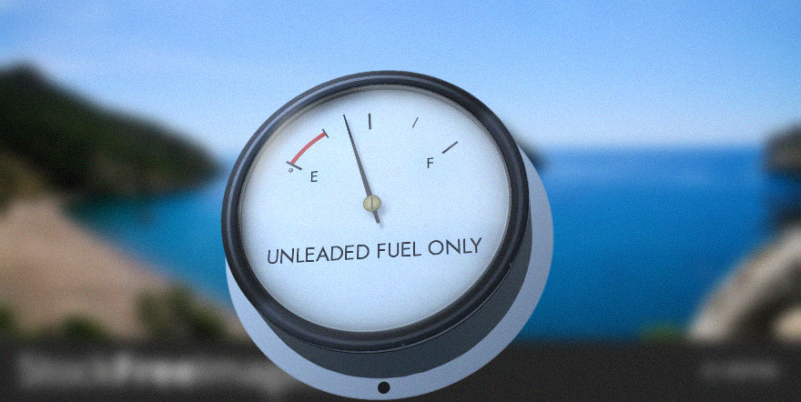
0.375
